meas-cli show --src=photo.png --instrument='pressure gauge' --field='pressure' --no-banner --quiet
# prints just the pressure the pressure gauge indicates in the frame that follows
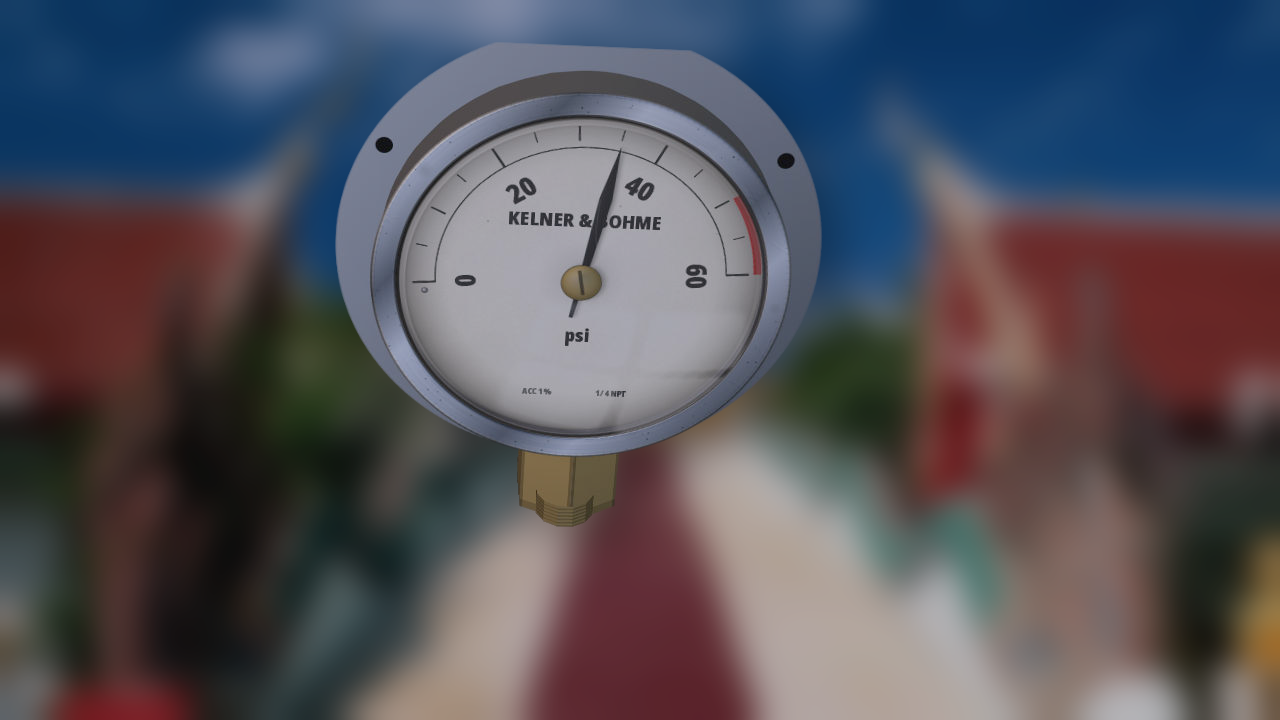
35 psi
